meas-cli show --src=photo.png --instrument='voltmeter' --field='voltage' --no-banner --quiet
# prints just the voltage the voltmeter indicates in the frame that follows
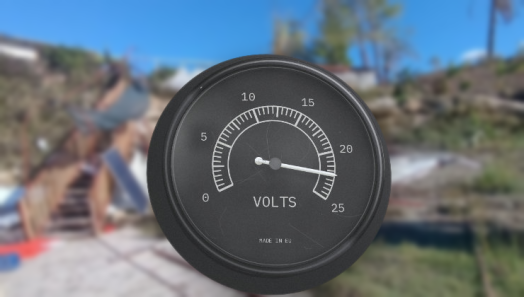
22.5 V
